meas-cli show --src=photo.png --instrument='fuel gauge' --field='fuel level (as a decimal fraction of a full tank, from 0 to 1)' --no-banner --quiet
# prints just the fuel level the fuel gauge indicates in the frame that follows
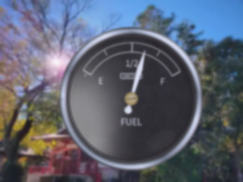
0.625
